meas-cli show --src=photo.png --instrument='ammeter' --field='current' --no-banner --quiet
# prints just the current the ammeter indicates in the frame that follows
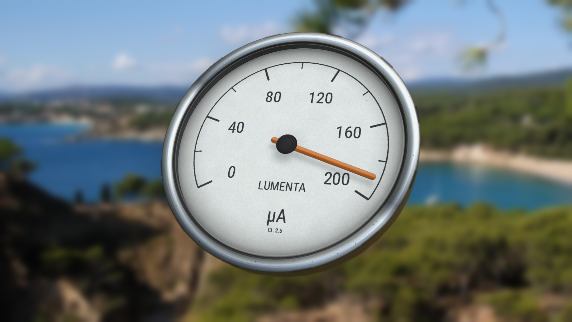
190 µA
